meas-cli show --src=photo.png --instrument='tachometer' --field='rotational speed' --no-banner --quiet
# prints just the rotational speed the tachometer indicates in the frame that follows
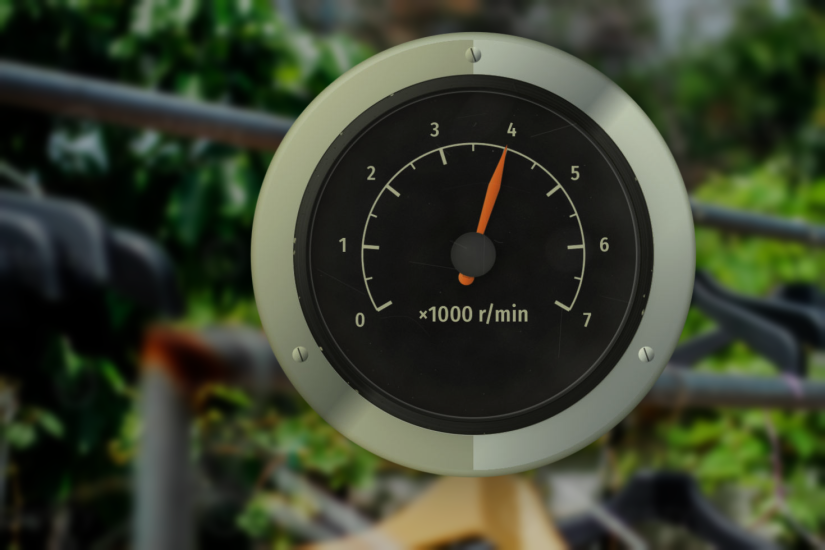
4000 rpm
